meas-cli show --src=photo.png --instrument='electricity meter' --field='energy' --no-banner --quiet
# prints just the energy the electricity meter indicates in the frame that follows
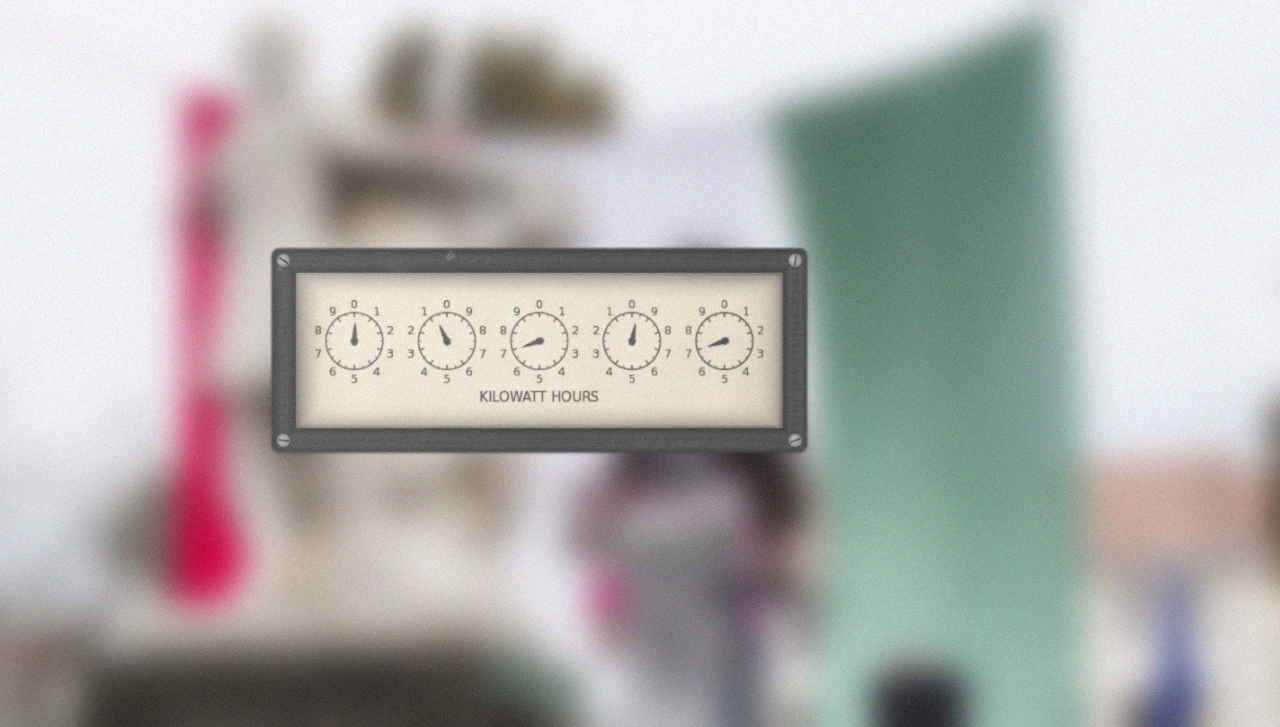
697 kWh
